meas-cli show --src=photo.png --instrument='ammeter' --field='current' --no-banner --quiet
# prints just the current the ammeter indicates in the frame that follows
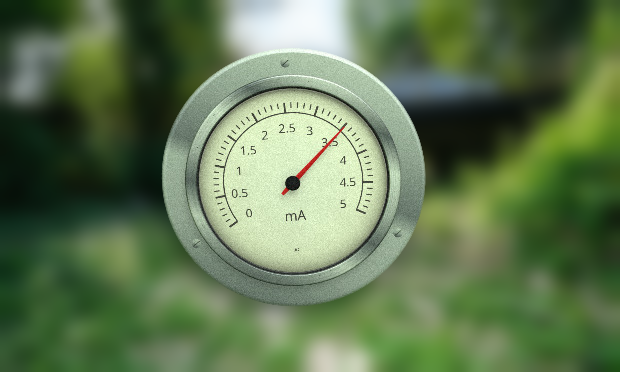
3.5 mA
